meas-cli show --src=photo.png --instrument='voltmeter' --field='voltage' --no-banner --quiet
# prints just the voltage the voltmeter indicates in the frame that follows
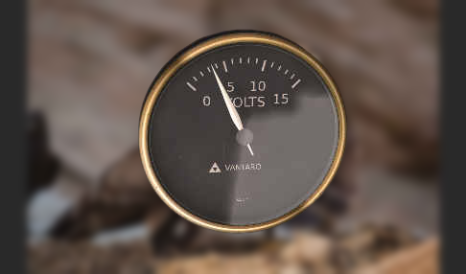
3.5 V
